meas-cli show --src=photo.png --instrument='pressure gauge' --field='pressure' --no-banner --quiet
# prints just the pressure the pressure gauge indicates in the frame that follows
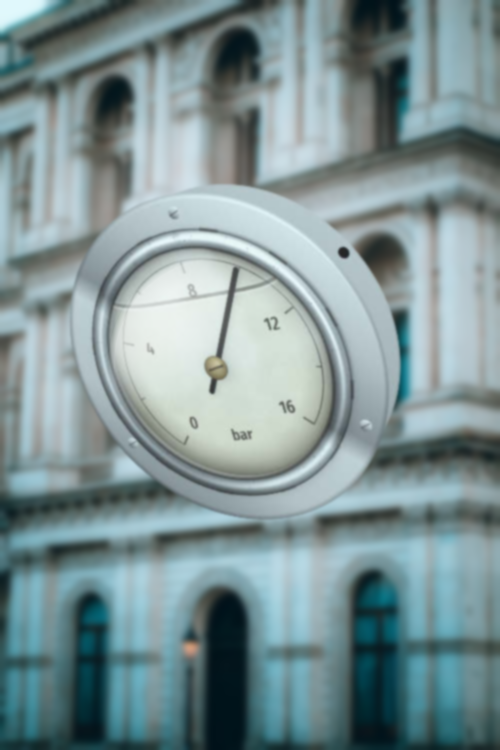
10 bar
